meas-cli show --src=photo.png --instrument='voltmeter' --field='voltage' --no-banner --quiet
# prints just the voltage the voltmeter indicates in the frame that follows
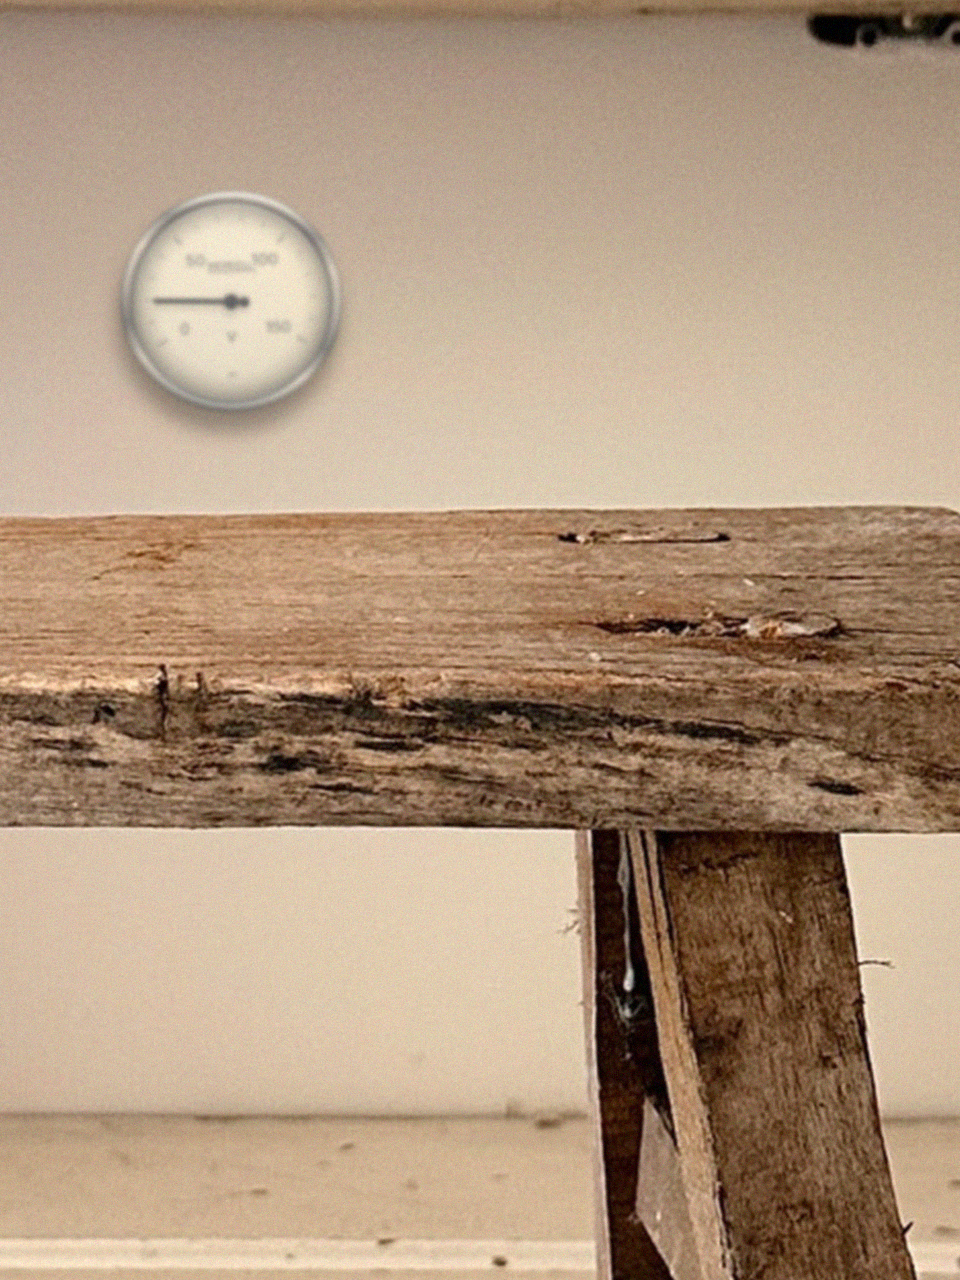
20 V
